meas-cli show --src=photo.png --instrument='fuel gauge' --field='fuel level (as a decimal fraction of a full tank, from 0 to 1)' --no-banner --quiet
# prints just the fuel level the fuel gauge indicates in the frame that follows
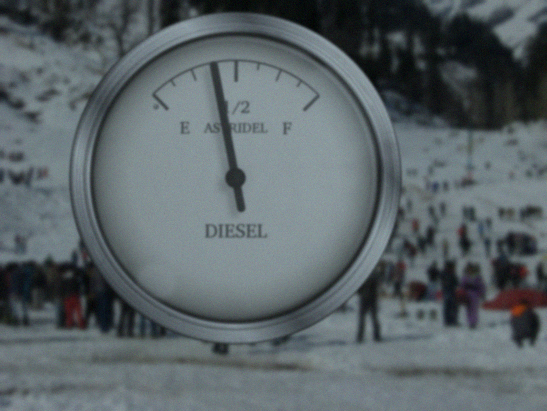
0.375
